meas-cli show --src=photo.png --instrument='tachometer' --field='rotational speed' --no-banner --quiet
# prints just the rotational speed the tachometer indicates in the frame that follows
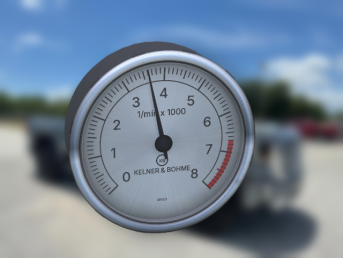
3600 rpm
